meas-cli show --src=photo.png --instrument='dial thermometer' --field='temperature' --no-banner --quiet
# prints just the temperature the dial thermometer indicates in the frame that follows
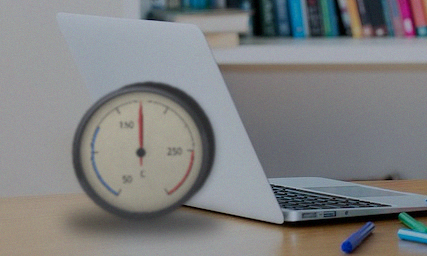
175 °C
